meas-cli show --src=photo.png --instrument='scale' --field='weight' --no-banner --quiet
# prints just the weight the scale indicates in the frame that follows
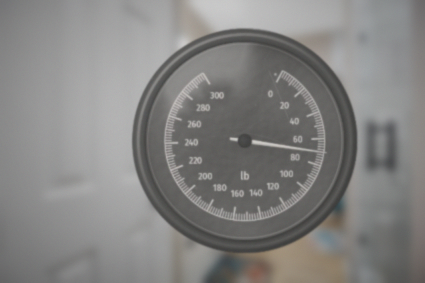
70 lb
